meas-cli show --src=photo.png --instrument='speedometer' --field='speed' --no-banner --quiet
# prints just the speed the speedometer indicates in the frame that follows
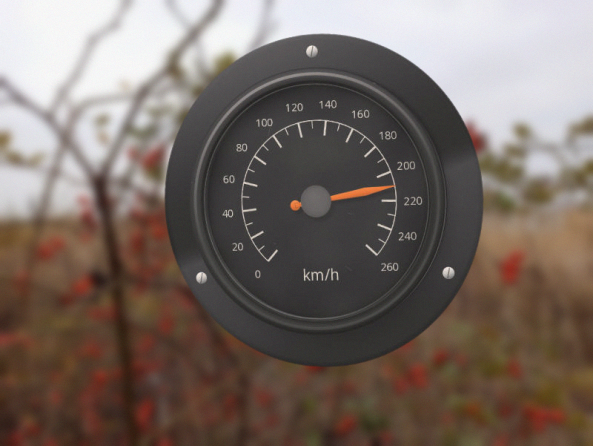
210 km/h
